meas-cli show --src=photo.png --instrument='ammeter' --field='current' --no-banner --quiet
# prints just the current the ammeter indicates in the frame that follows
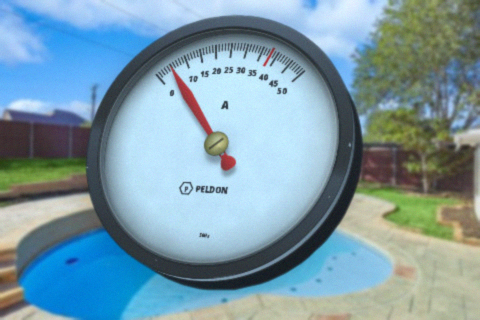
5 A
